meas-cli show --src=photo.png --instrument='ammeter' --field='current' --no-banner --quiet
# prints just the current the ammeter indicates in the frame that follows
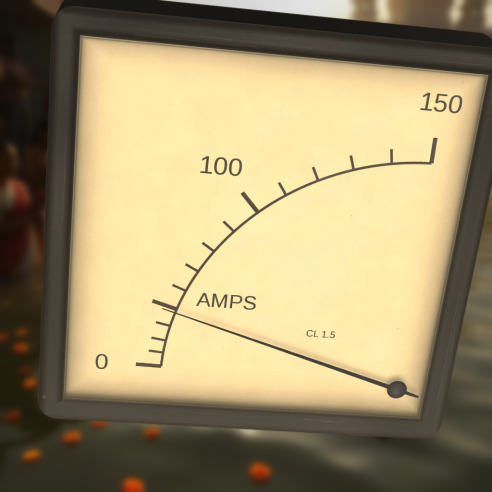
50 A
